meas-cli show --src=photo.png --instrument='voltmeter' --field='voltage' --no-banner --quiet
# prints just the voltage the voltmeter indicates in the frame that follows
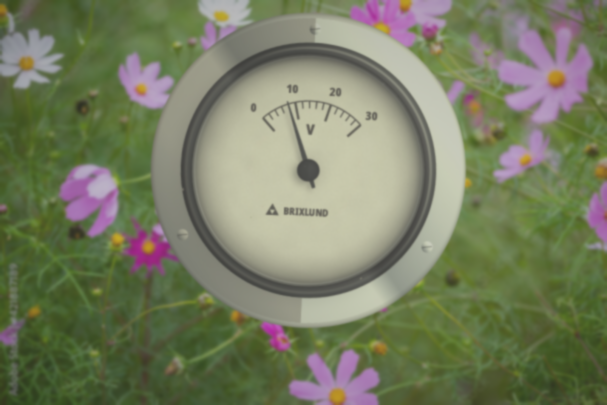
8 V
